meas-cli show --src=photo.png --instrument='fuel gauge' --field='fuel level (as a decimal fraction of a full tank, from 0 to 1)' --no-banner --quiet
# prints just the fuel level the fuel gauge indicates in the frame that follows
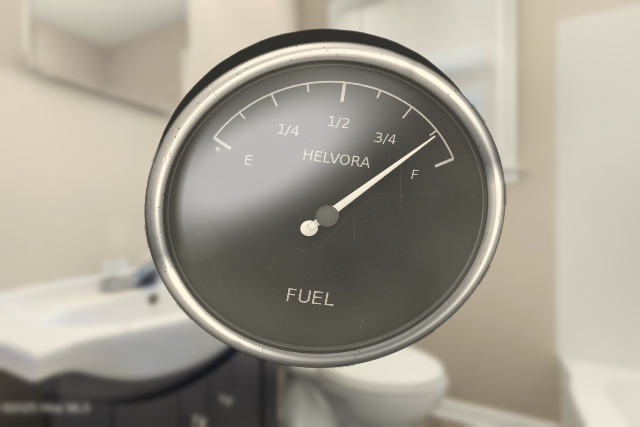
0.875
